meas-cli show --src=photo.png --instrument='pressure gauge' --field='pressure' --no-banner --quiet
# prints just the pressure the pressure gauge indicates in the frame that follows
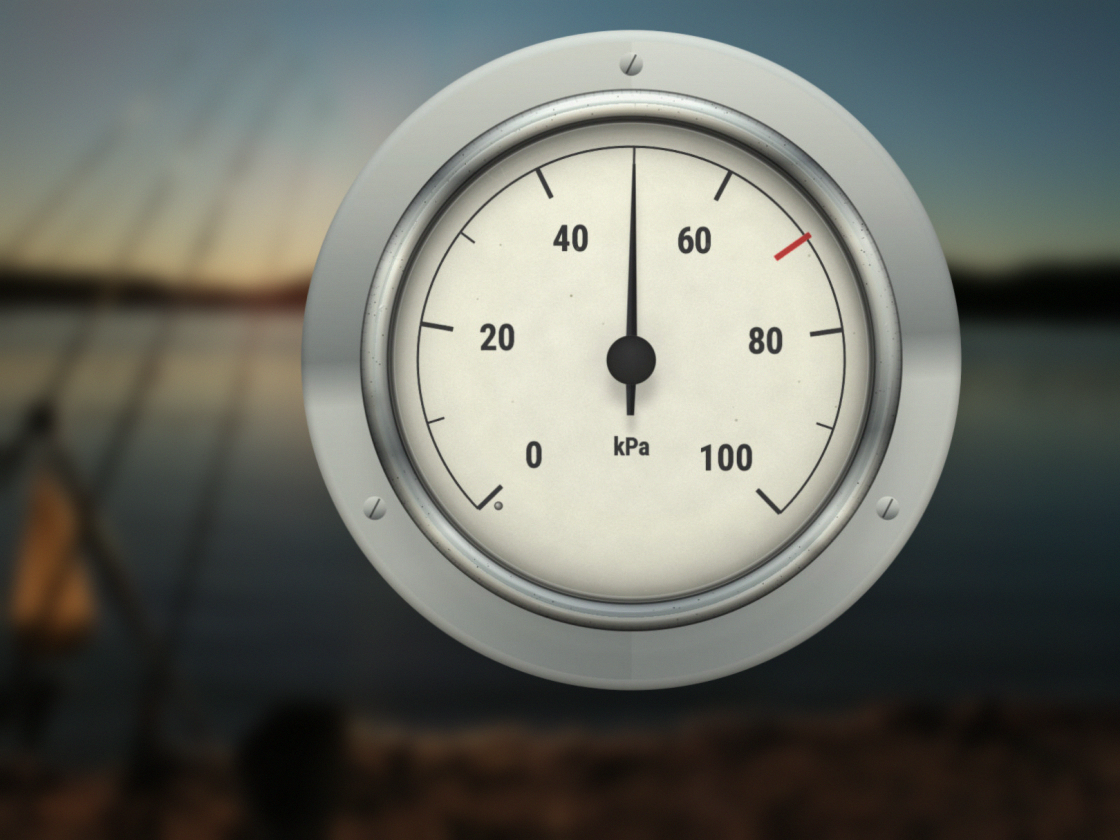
50 kPa
